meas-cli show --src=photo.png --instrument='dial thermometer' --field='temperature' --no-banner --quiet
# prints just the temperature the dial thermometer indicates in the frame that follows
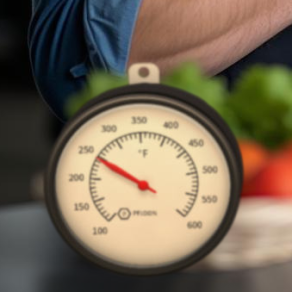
250 °F
